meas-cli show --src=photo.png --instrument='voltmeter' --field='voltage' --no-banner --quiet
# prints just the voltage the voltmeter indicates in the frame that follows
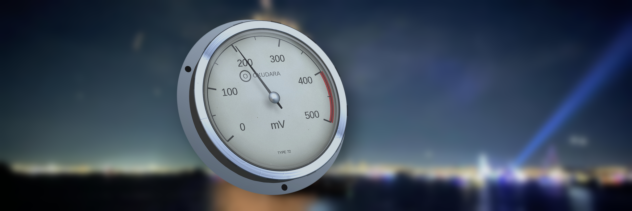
200 mV
